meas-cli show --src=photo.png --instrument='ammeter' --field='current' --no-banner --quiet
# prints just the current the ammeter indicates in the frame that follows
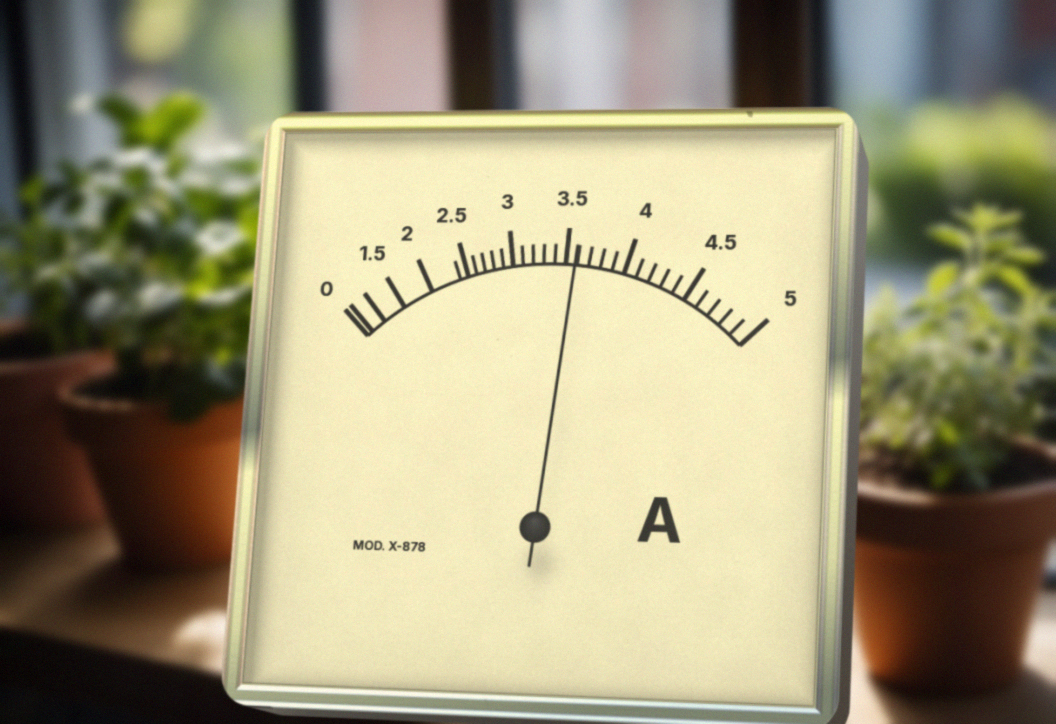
3.6 A
